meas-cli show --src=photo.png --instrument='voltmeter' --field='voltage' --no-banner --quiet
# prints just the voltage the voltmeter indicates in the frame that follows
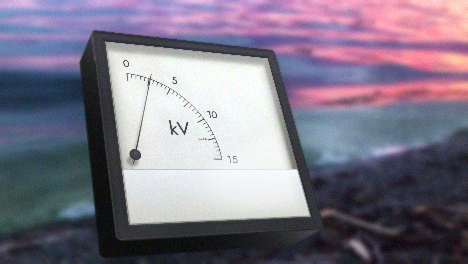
2.5 kV
